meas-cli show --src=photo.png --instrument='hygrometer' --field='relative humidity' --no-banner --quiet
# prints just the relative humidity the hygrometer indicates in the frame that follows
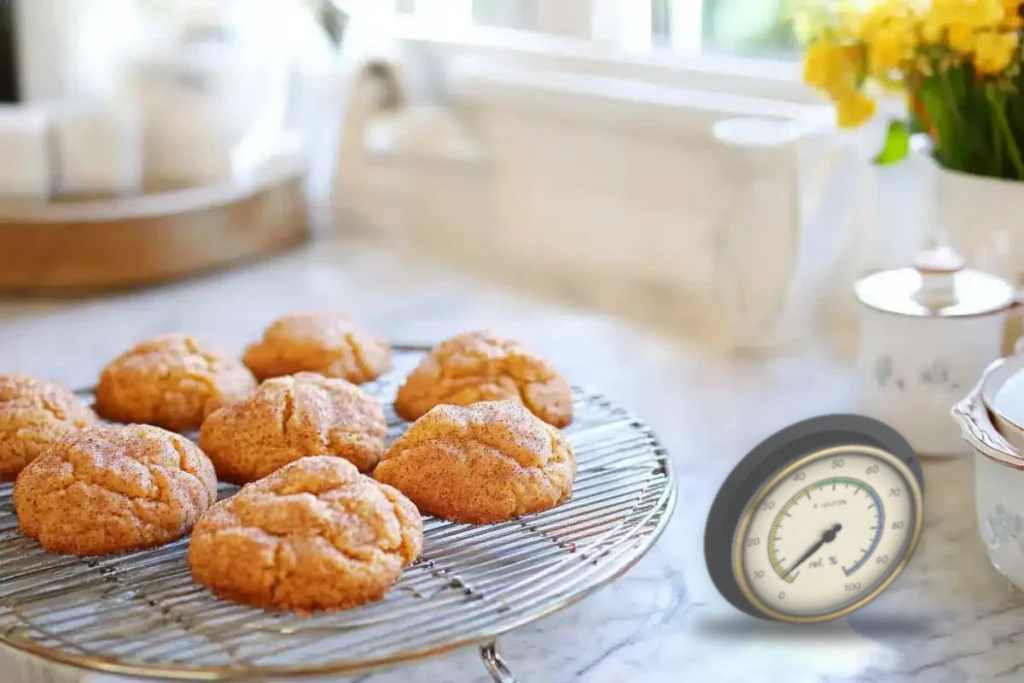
5 %
